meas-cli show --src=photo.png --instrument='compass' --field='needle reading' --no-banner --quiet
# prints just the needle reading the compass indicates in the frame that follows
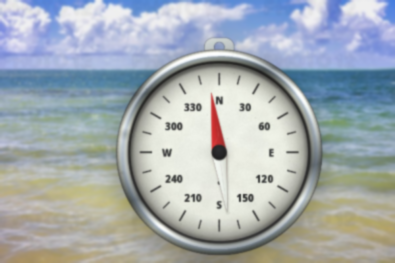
352.5 °
